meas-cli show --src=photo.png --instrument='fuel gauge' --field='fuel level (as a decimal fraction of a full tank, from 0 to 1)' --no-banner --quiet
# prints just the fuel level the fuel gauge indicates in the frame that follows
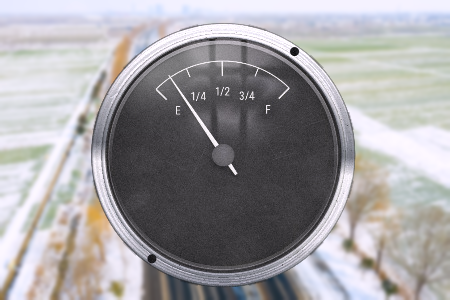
0.125
